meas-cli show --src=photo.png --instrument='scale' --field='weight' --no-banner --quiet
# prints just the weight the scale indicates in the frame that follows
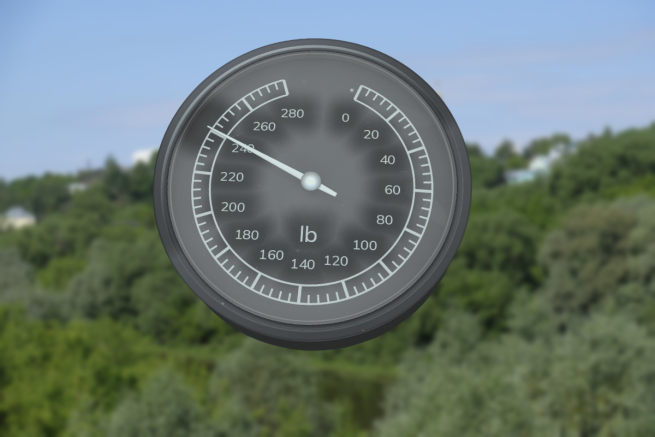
240 lb
